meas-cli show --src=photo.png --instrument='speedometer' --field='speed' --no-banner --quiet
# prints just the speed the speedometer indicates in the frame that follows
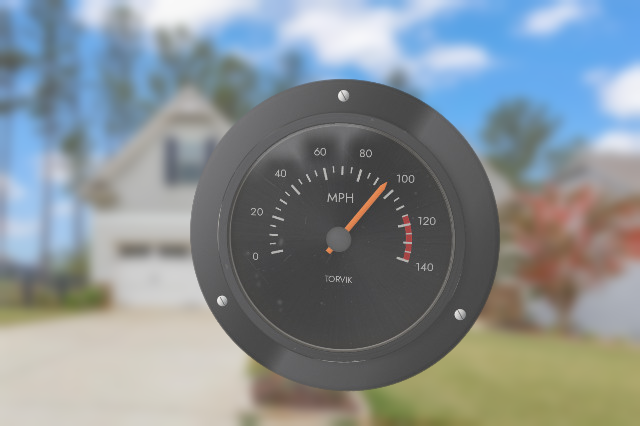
95 mph
